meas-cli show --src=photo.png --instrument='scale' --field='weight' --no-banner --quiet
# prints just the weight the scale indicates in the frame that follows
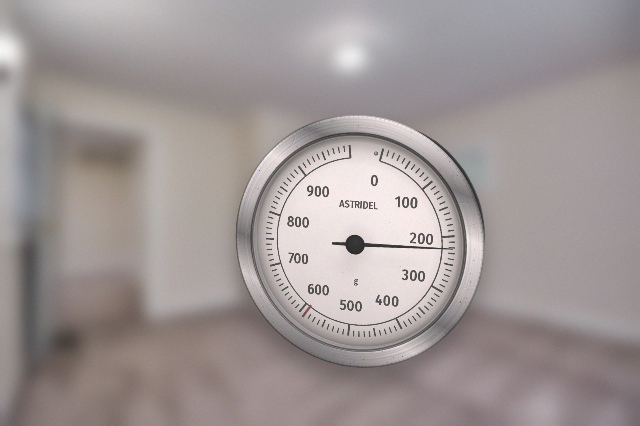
220 g
